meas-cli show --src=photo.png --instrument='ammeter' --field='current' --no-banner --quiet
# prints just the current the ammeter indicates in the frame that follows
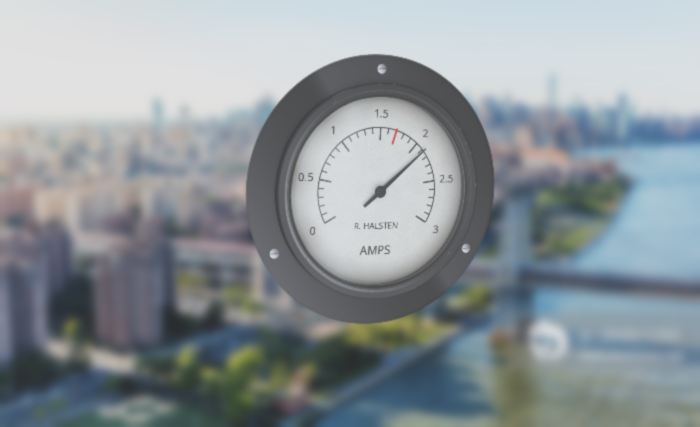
2.1 A
